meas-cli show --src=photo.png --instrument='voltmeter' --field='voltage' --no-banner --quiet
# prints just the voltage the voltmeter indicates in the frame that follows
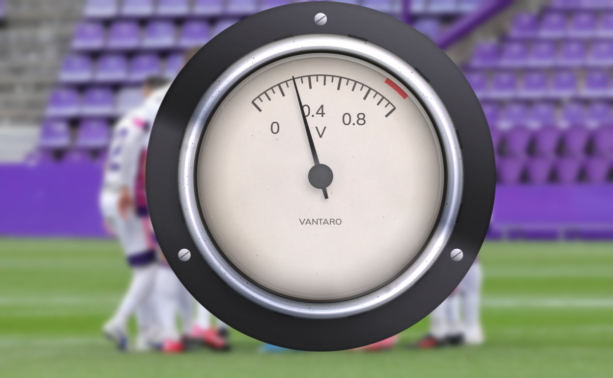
0.3 V
